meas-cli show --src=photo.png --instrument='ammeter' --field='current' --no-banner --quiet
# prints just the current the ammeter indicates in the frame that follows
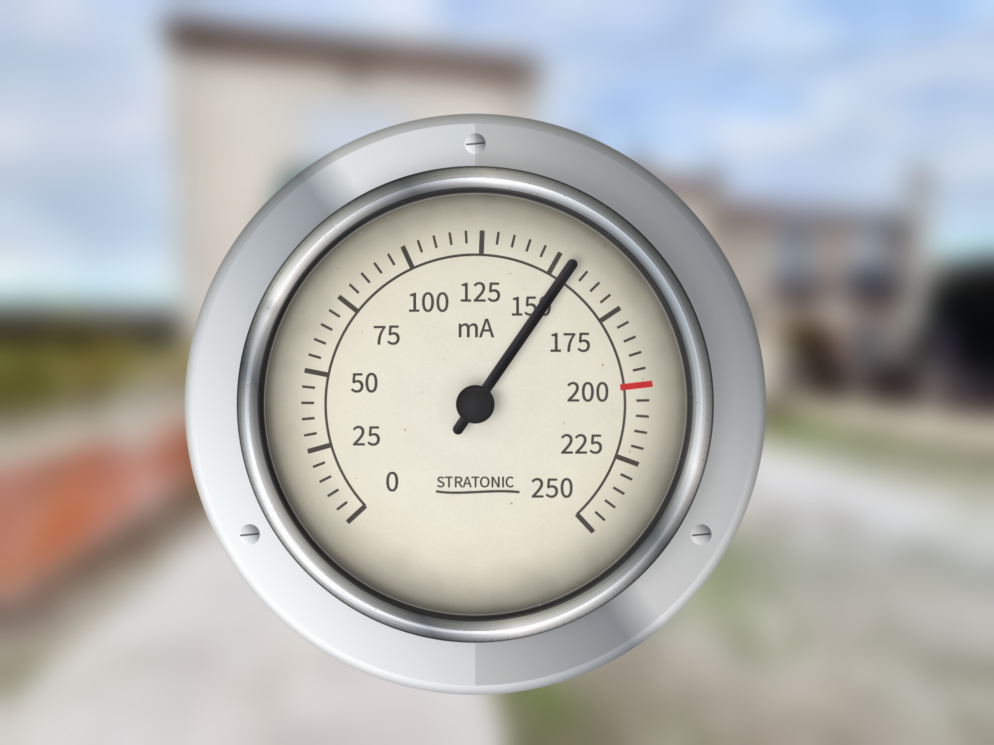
155 mA
